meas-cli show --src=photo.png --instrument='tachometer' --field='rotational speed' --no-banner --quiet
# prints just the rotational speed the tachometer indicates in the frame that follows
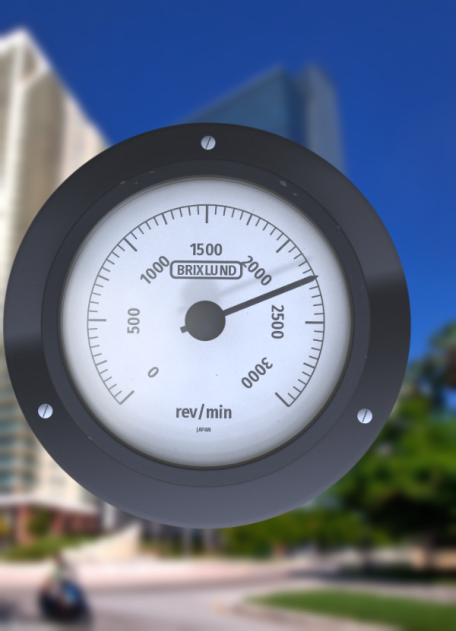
2250 rpm
